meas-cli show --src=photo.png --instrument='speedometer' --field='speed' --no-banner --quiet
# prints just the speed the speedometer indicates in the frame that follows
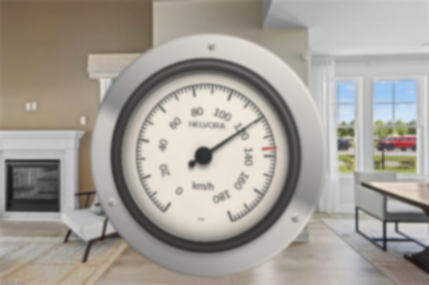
120 km/h
